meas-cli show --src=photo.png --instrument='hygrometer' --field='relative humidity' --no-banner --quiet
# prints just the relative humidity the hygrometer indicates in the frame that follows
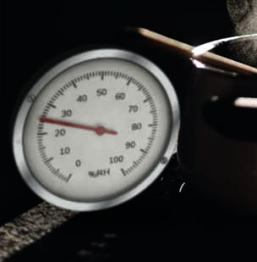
25 %
